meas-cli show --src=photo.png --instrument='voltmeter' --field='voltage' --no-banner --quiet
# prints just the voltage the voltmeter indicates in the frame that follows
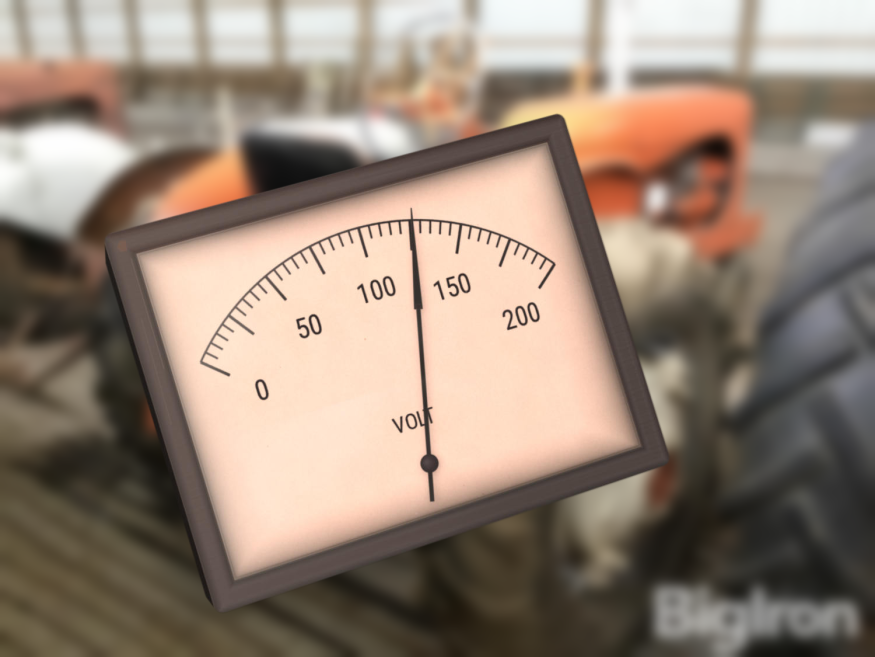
125 V
